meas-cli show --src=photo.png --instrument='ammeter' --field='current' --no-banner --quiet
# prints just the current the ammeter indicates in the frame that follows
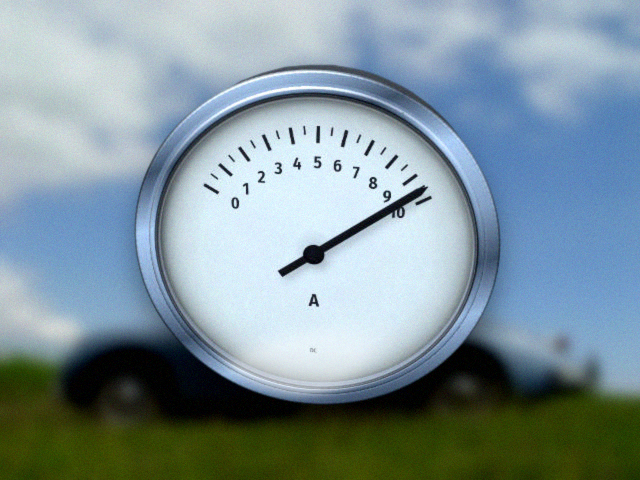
9.5 A
